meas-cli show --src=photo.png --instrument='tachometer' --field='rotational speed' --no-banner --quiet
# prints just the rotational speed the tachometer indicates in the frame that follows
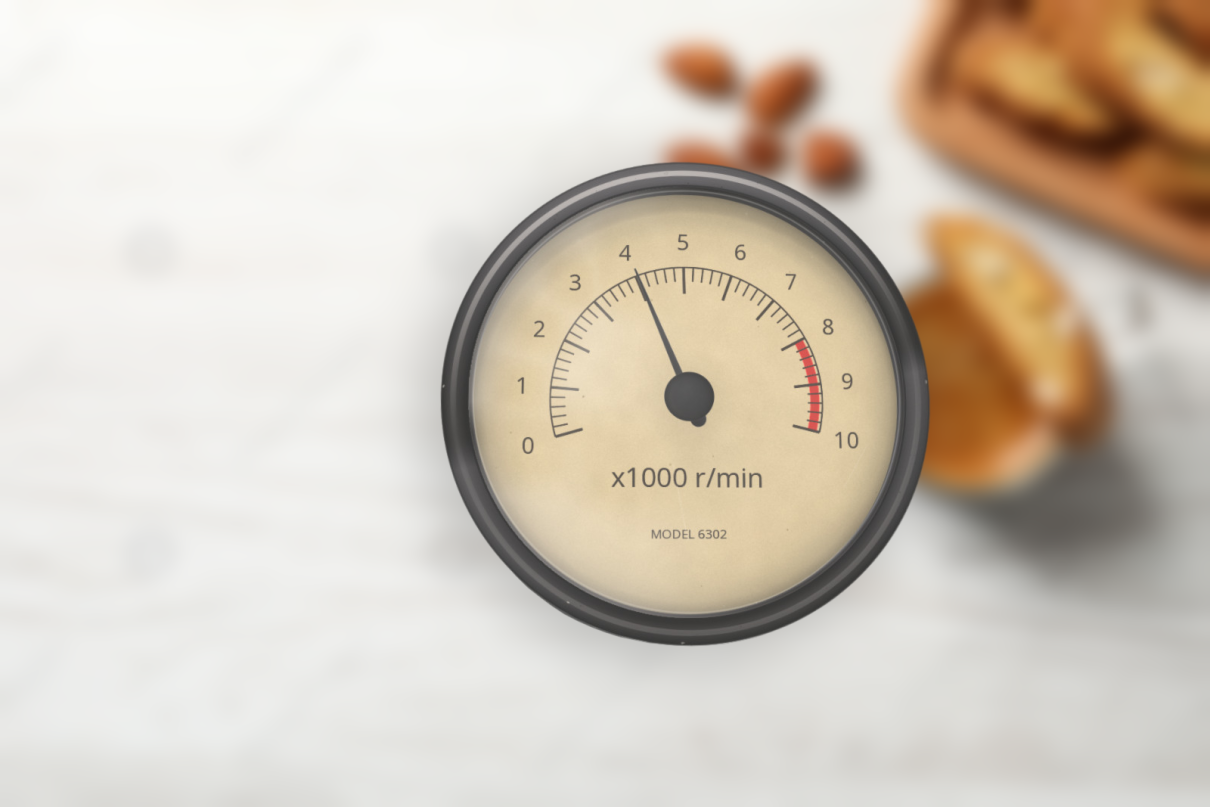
4000 rpm
